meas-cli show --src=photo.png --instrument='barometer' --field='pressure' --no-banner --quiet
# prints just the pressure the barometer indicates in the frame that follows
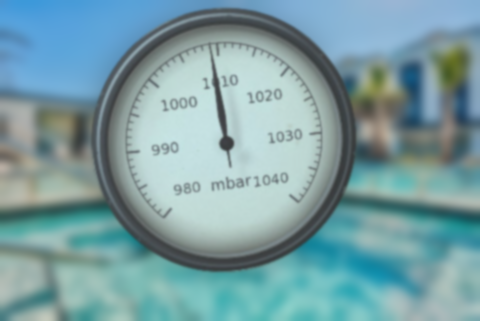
1009 mbar
